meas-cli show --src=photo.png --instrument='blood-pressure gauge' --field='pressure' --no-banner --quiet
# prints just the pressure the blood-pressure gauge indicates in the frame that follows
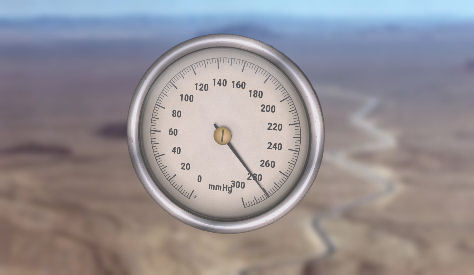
280 mmHg
